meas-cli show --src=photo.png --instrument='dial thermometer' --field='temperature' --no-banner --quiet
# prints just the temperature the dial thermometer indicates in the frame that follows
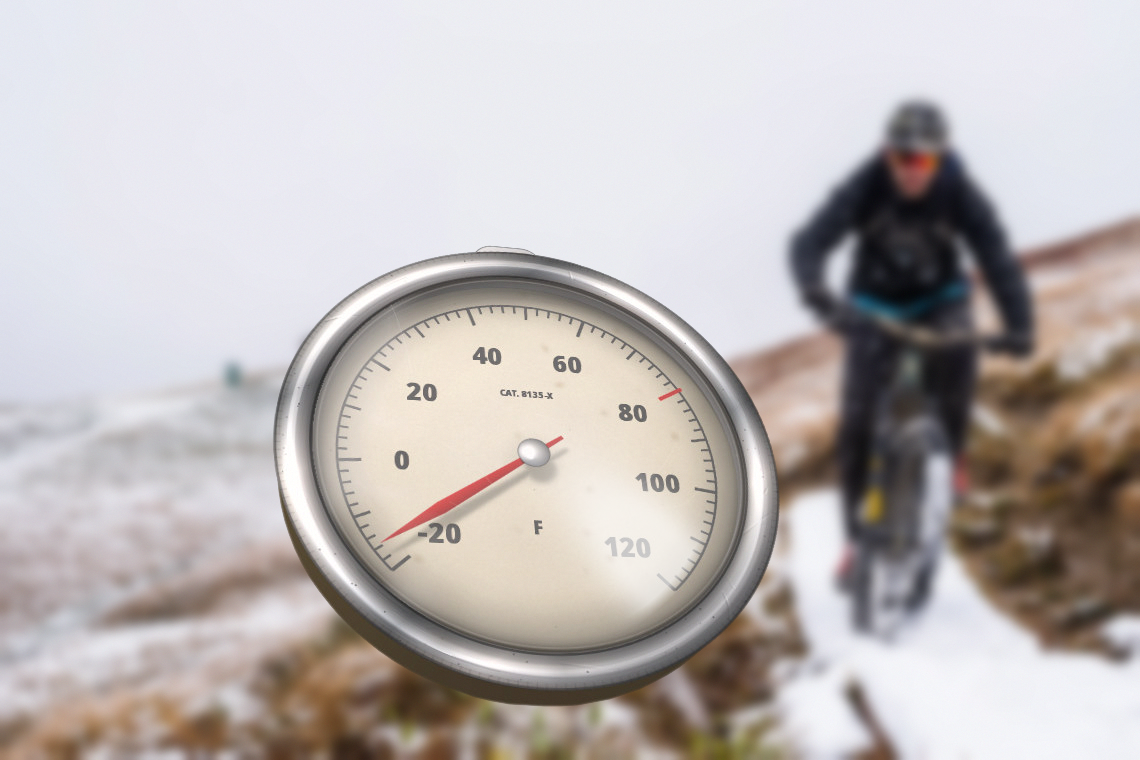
-16 °F
